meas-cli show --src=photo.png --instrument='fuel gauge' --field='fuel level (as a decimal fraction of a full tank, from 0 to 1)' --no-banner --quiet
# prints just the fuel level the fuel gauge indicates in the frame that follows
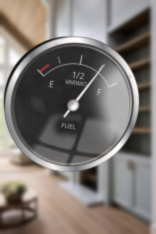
0.75
